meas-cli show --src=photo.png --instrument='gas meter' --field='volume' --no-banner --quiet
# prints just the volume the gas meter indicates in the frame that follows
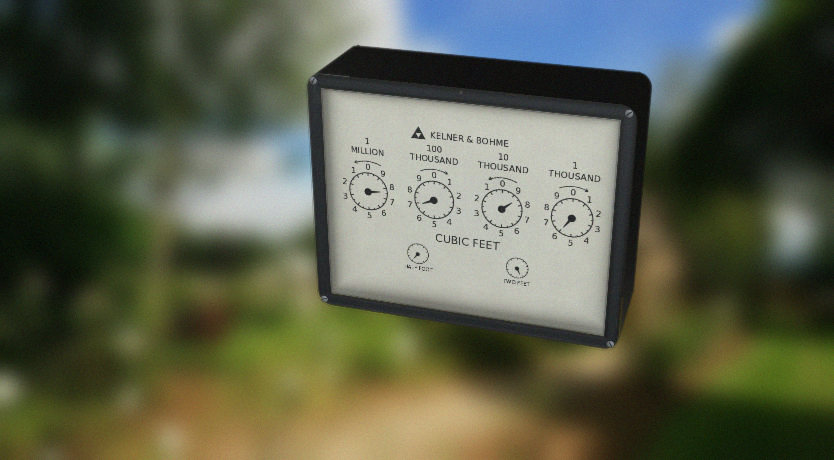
768600 ft³
